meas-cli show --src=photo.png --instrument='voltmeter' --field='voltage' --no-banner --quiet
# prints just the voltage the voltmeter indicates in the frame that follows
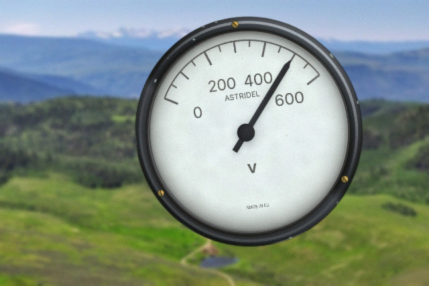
500 V
